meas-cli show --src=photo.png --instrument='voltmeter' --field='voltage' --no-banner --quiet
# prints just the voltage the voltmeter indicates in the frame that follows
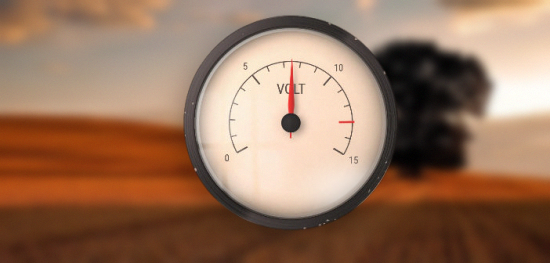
7.5 V
